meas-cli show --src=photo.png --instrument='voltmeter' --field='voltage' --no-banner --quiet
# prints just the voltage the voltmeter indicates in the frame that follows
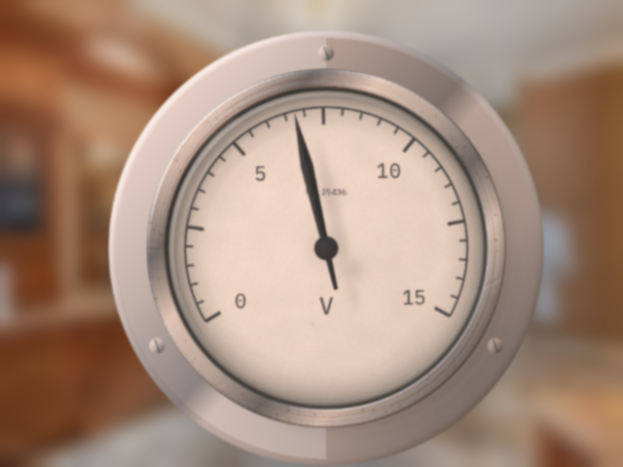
6.75 V
